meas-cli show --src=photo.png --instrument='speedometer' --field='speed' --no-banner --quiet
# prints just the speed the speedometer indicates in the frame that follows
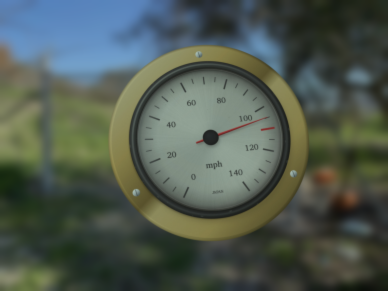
105 mph
